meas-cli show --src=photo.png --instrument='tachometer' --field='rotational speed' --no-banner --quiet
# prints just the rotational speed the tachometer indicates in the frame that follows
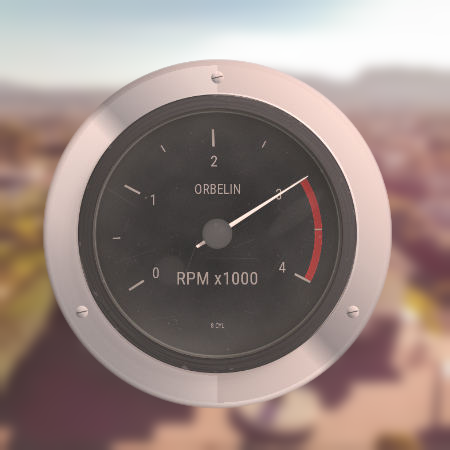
3000 rpm
